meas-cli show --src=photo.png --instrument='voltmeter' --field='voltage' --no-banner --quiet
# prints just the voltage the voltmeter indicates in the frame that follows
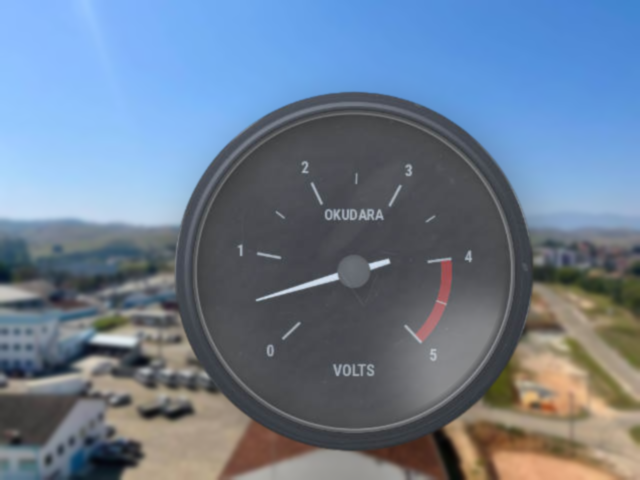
0.5 V
